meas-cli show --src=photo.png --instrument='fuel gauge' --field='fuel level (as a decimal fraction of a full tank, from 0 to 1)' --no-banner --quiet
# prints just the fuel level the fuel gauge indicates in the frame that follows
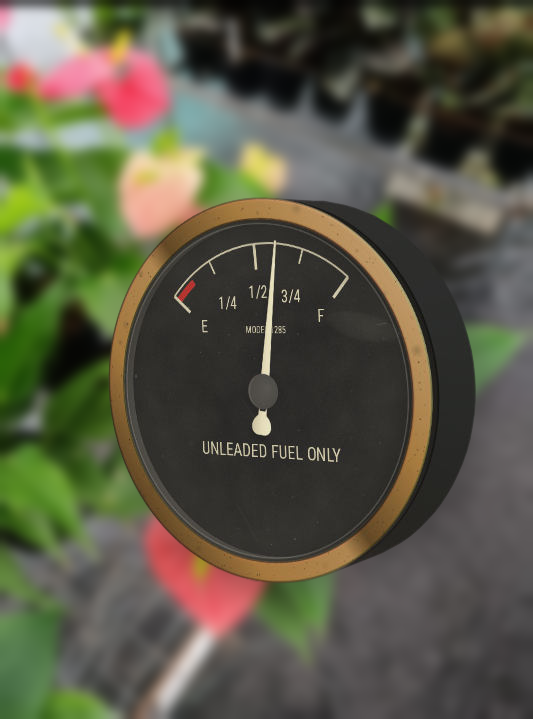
0.625
